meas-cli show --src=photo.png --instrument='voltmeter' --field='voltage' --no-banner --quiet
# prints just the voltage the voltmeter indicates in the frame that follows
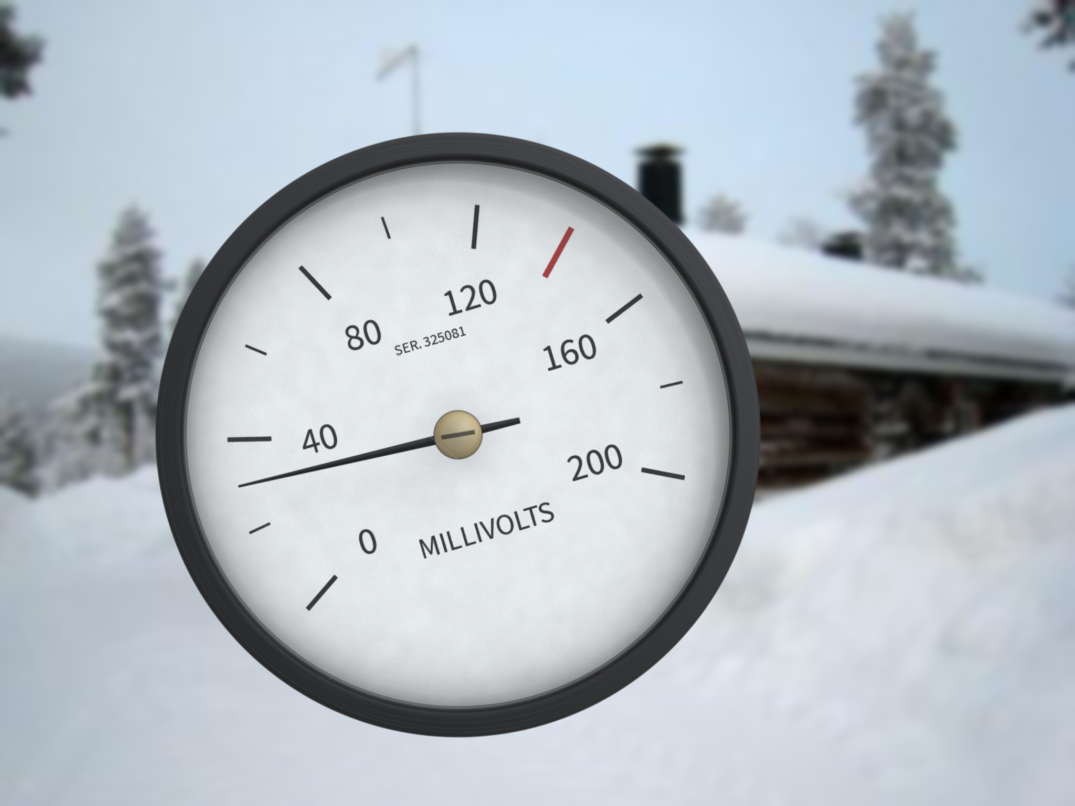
30 mV
